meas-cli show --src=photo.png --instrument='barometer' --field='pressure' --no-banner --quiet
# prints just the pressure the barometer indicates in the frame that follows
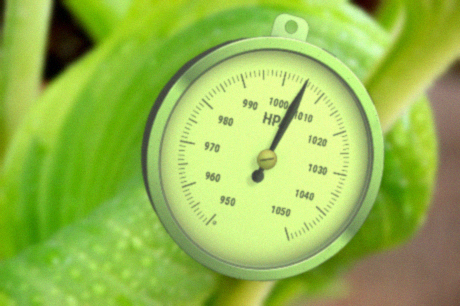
1005 hPa
